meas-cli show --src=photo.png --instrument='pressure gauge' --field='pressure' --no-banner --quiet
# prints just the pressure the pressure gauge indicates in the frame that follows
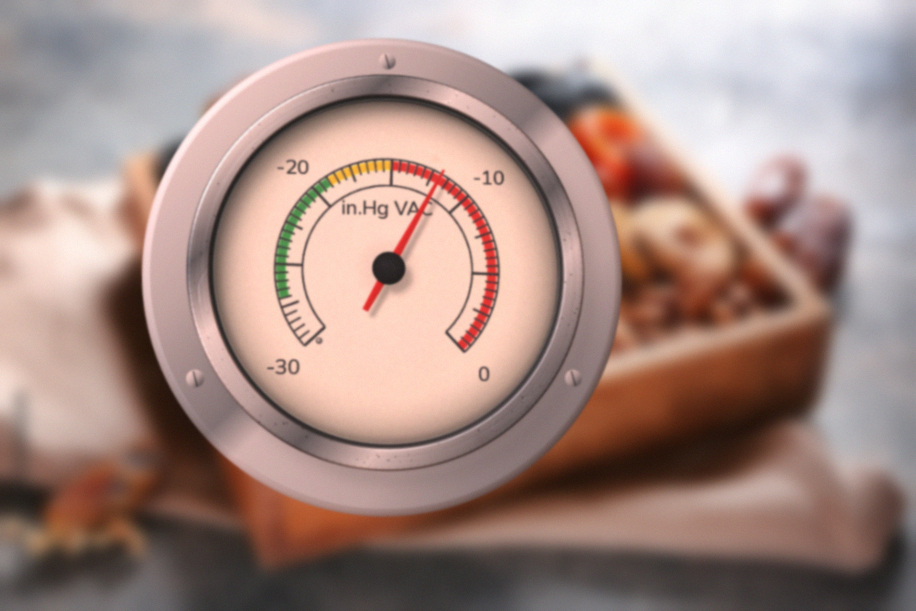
-12 inHg
